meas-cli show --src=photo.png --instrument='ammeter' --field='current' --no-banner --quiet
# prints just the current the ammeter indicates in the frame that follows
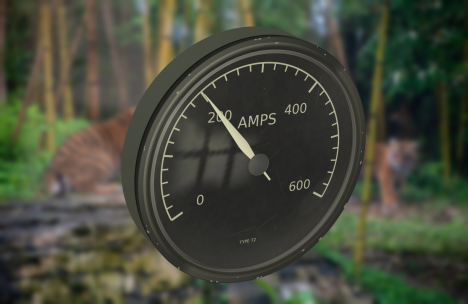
200 A
